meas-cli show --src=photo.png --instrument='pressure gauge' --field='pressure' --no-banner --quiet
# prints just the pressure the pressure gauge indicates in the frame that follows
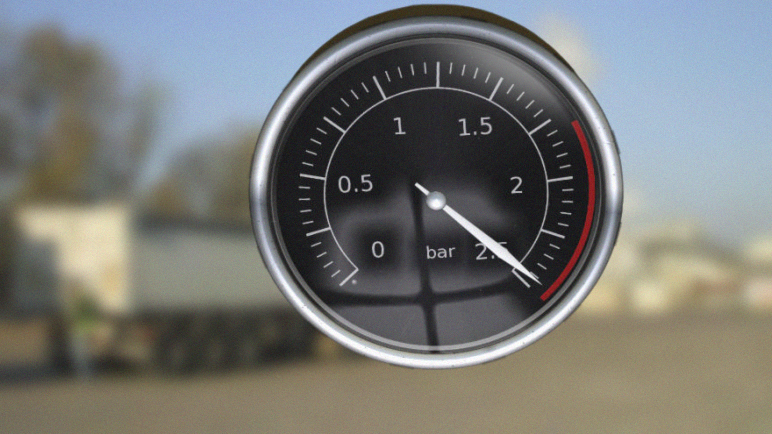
2.45 bar
